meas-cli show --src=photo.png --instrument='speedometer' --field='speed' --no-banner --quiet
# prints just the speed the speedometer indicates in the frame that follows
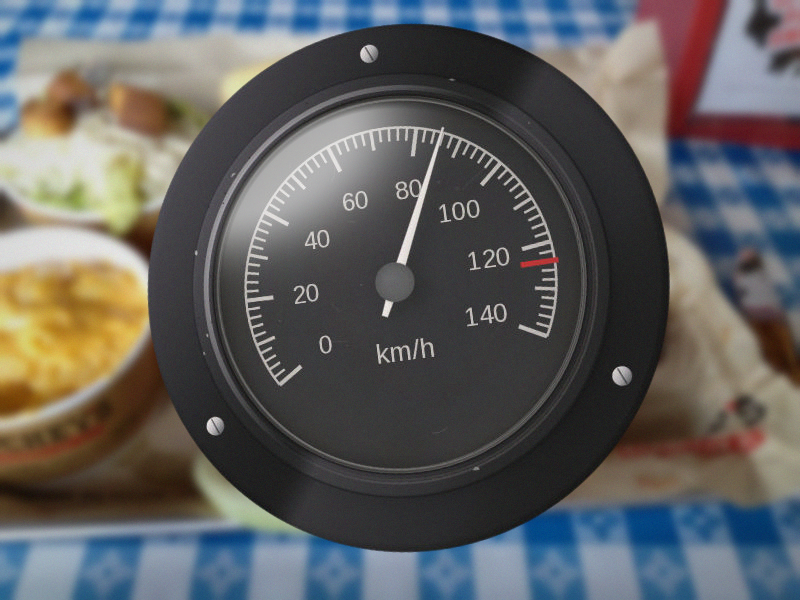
86 km/h
